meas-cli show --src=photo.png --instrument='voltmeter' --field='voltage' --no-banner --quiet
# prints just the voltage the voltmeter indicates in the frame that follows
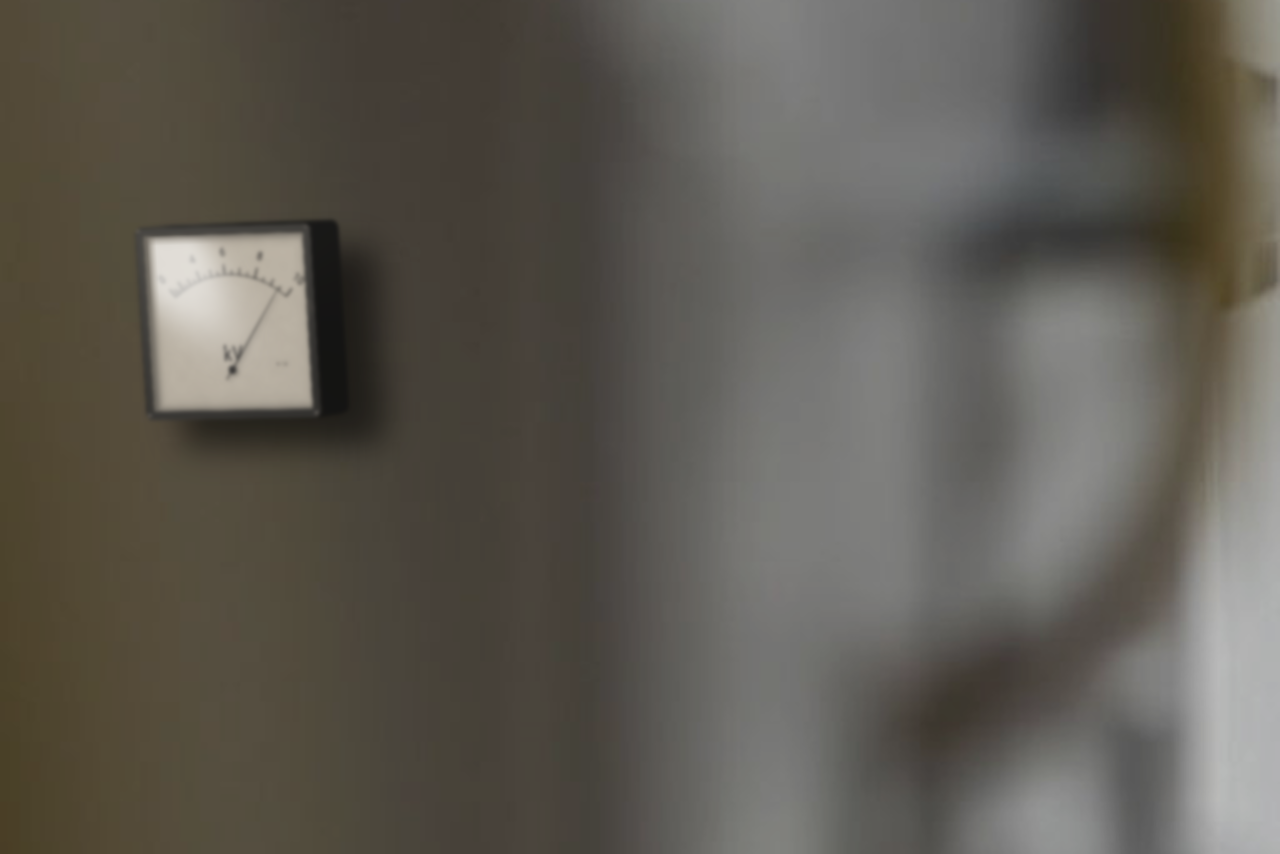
9.5 kV
